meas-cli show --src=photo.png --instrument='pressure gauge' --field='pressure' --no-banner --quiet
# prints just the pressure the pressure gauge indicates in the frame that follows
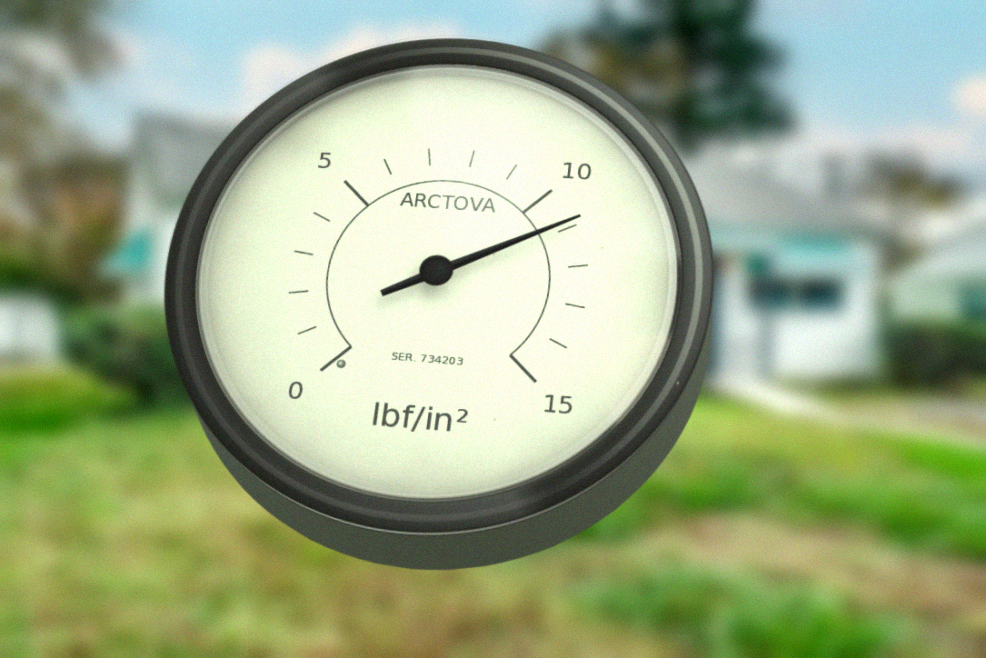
11 psi
